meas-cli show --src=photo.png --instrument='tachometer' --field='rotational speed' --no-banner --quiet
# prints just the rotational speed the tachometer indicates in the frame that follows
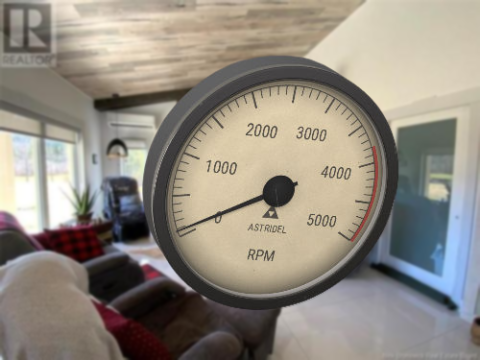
100 rpm
